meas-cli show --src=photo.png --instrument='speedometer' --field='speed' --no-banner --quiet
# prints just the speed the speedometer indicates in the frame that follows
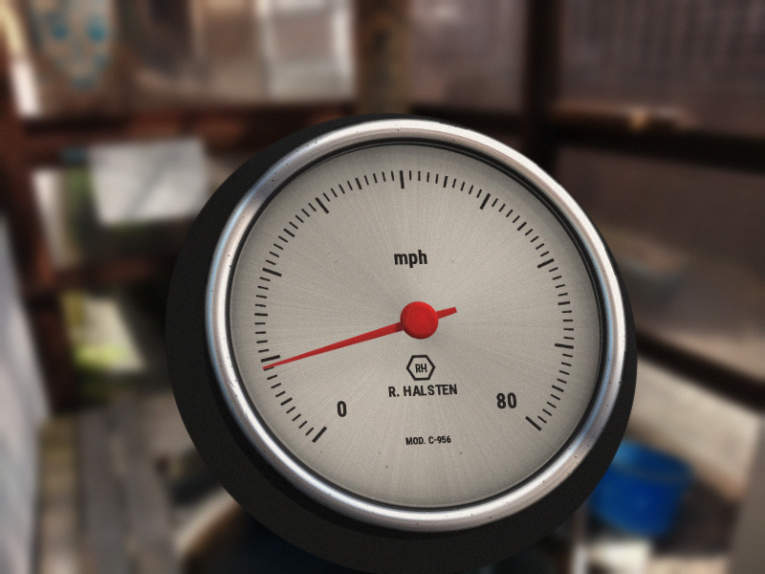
9 mph
